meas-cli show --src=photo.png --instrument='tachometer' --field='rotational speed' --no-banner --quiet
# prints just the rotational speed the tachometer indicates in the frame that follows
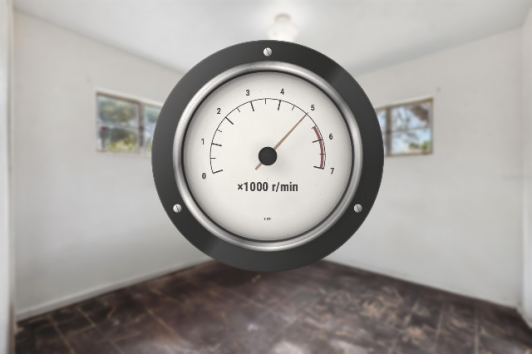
5000 rpm
